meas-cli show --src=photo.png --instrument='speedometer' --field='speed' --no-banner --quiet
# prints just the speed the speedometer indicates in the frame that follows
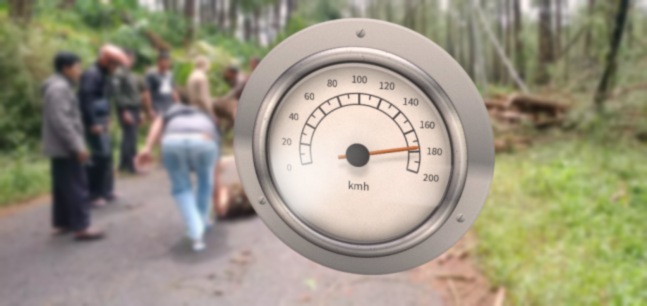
175 km/h
